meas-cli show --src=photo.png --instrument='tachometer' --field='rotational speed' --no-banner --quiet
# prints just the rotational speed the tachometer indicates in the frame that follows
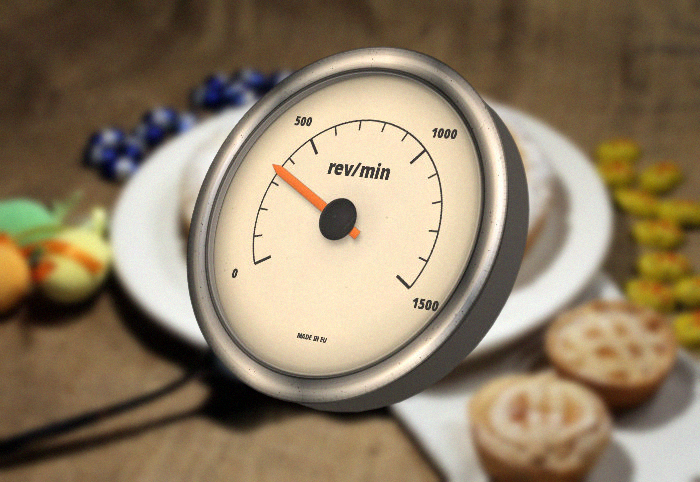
350 rpm
